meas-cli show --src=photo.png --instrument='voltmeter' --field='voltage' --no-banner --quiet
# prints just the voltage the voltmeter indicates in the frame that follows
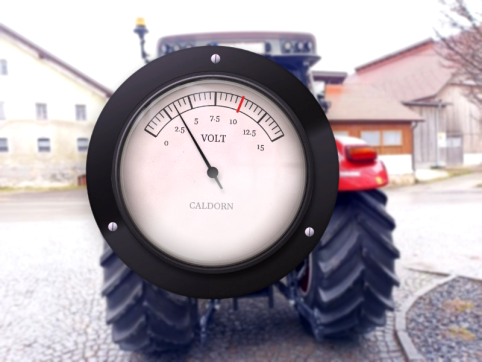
3.5 V
